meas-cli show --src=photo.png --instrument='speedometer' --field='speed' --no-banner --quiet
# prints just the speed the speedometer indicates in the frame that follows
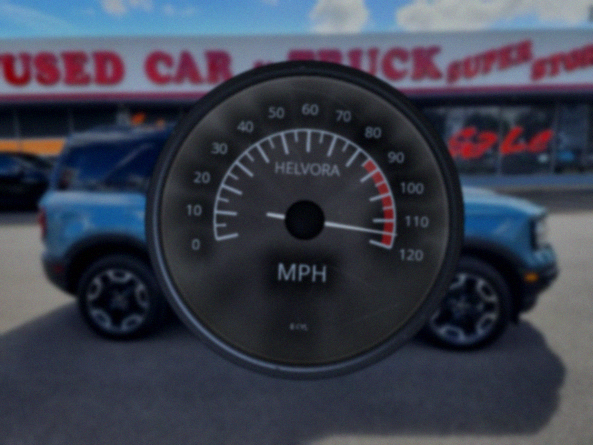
115 mph
